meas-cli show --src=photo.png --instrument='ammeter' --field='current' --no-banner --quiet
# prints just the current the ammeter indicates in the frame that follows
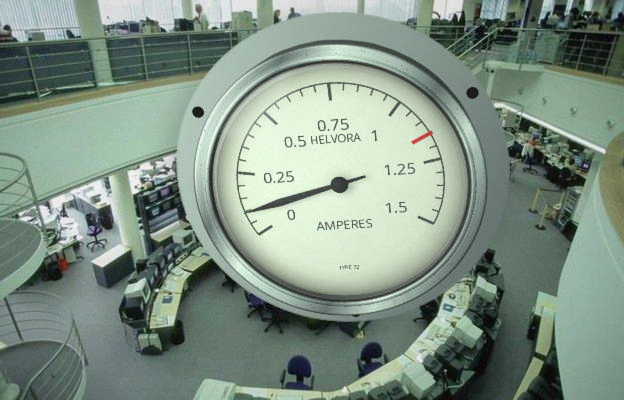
0.1 A
